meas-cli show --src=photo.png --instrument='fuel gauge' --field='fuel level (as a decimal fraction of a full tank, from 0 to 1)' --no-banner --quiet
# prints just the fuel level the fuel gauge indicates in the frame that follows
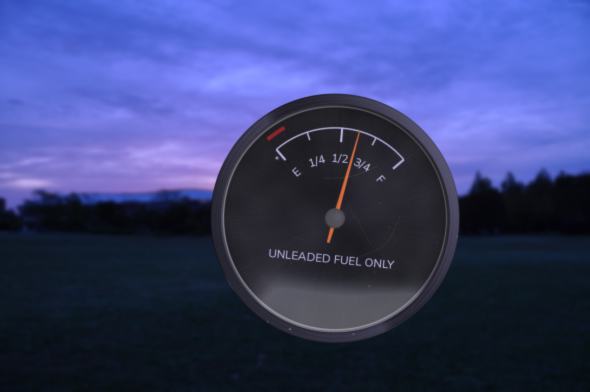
0.625
